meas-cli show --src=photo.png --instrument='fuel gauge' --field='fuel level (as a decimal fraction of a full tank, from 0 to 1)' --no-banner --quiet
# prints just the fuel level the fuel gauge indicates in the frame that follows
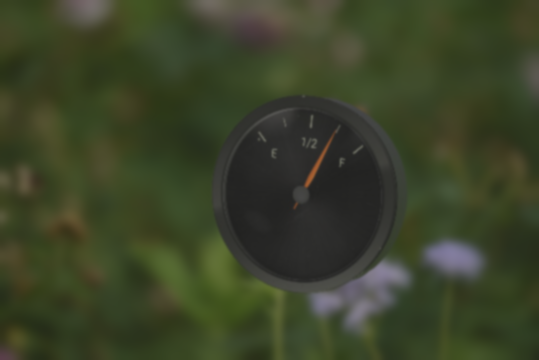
0.75
